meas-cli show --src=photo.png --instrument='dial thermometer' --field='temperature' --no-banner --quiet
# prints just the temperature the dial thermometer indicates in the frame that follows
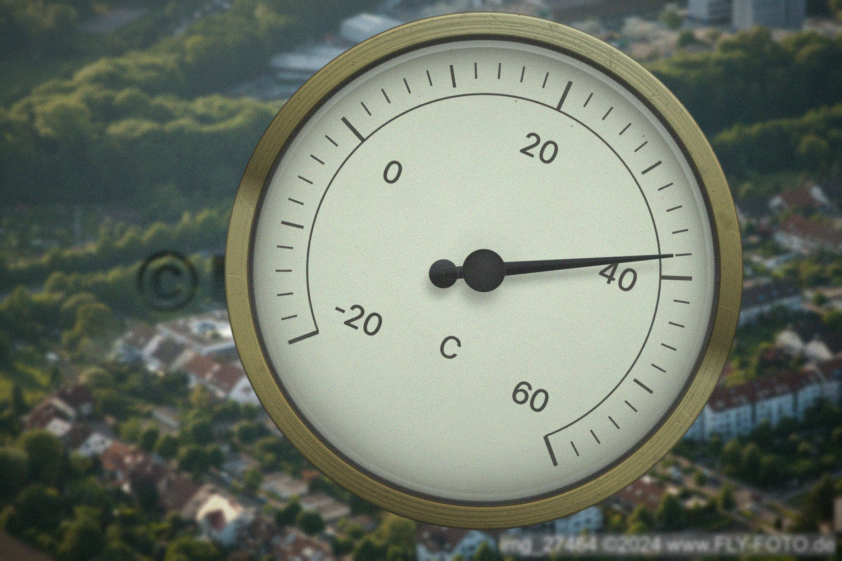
38 °C
